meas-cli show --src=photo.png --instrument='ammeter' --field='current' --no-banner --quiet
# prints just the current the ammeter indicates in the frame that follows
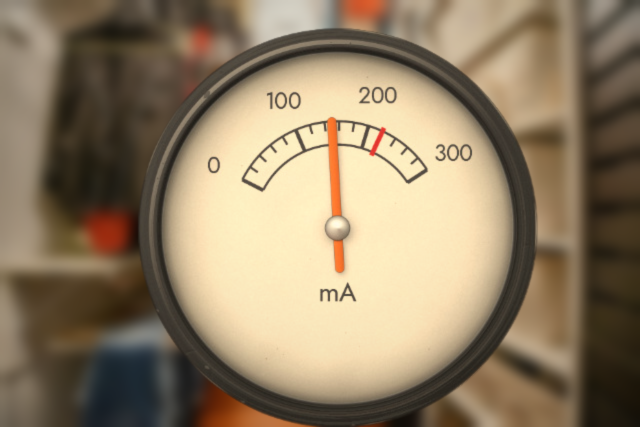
150 mA
